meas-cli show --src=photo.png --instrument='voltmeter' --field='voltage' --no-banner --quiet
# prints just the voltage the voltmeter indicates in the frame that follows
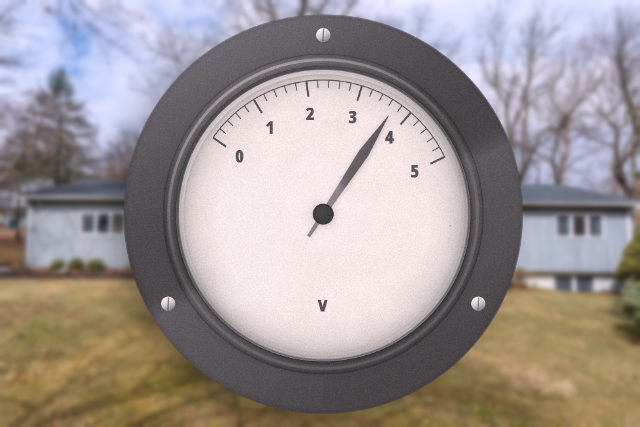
3.7 V
